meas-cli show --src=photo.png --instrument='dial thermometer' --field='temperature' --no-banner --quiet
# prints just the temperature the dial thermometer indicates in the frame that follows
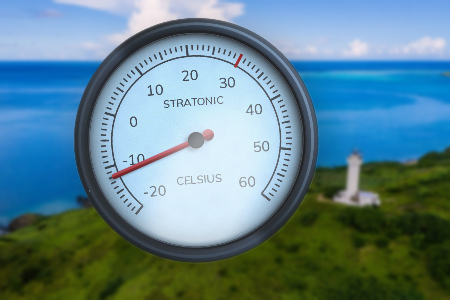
-12 °C
